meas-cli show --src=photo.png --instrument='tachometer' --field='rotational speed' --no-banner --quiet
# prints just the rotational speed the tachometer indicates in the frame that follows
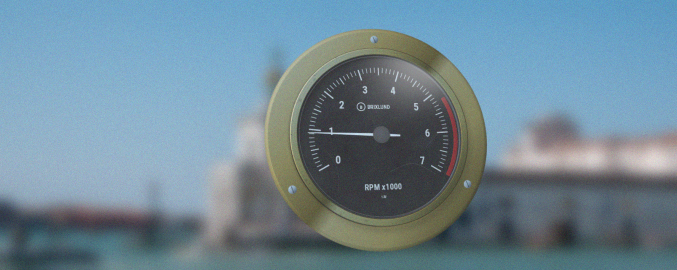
900 rpm
